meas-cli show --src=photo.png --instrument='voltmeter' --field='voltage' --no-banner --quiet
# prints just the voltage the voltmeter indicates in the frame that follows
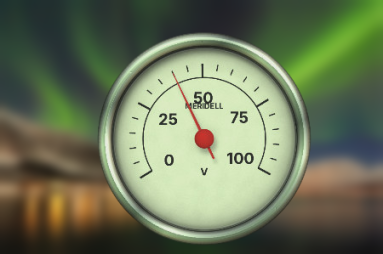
40 V
